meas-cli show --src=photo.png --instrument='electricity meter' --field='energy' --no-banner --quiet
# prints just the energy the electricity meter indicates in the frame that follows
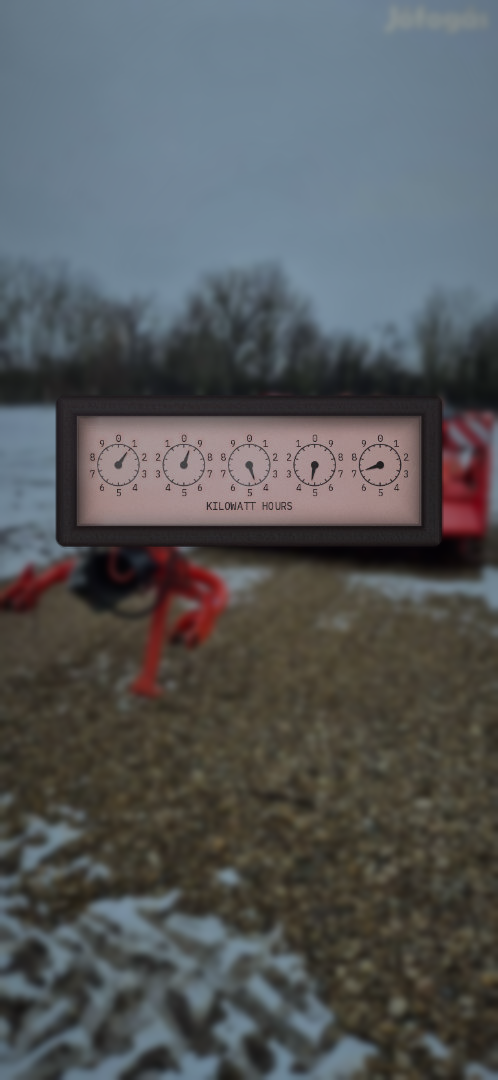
9447 kWh
